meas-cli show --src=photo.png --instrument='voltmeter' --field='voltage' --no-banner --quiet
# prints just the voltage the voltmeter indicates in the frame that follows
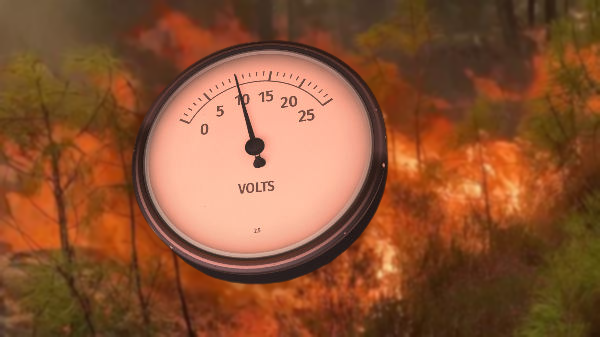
10 V
